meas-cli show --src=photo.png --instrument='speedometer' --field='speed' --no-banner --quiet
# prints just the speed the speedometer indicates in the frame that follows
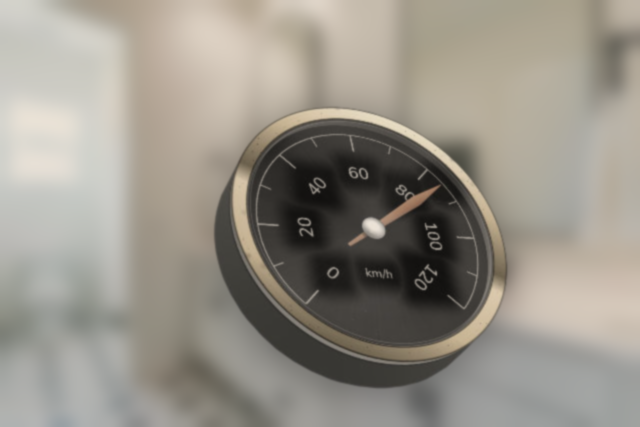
85 km/h
